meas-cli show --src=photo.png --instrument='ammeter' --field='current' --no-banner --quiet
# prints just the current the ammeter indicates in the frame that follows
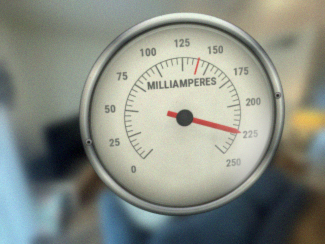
225 mA
